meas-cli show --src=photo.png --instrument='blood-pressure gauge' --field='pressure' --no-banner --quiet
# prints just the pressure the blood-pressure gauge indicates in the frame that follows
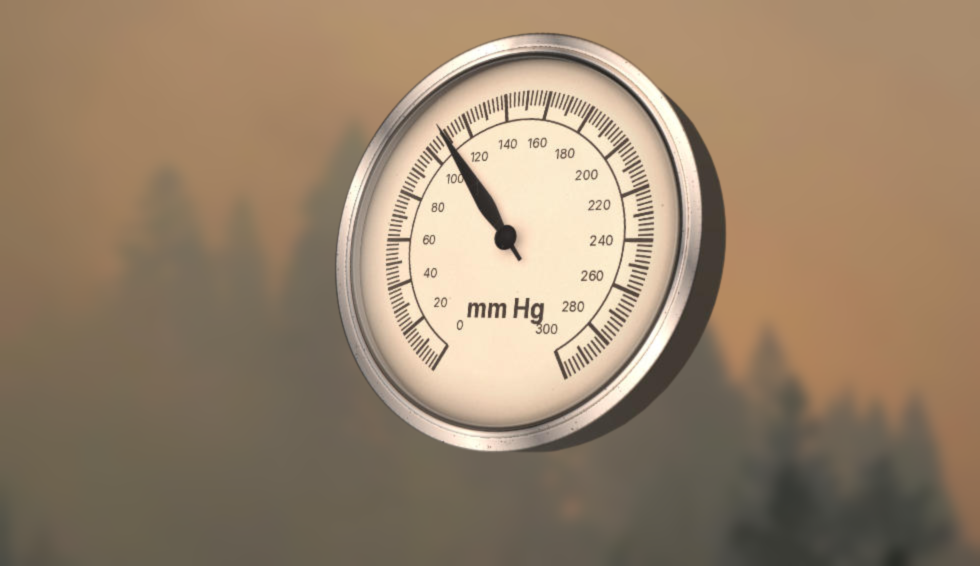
110 mmHg
